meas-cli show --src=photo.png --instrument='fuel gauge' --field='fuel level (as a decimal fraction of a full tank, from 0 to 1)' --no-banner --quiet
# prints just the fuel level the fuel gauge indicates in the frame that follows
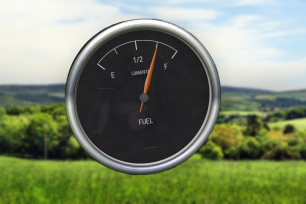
0.75
